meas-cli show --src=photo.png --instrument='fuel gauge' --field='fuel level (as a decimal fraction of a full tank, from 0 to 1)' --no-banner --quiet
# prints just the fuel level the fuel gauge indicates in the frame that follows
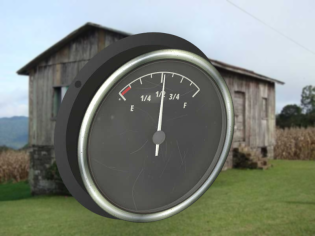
0.5
